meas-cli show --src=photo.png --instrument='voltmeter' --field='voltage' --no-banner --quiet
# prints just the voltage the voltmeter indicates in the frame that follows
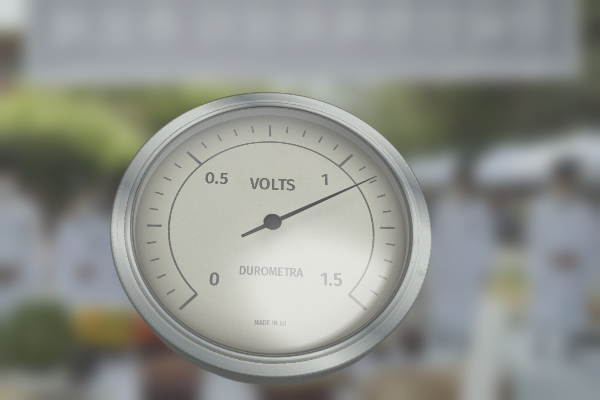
1.1 V
